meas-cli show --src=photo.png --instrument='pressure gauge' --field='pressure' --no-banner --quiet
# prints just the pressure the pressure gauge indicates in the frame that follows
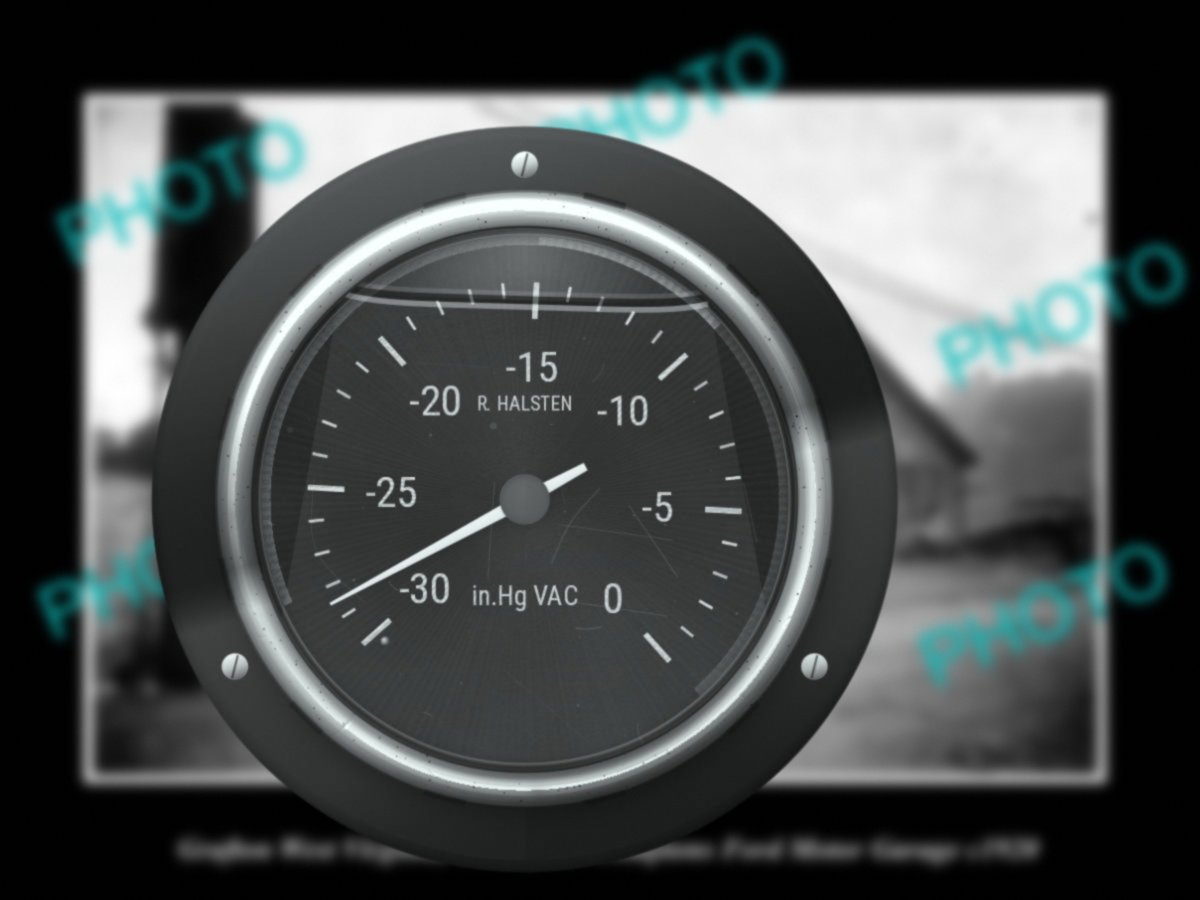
-28.5 inHg
